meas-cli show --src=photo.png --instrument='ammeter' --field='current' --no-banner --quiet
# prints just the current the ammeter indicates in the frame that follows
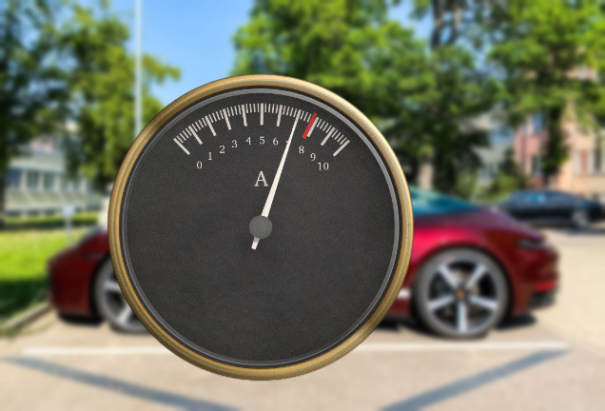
7 A
